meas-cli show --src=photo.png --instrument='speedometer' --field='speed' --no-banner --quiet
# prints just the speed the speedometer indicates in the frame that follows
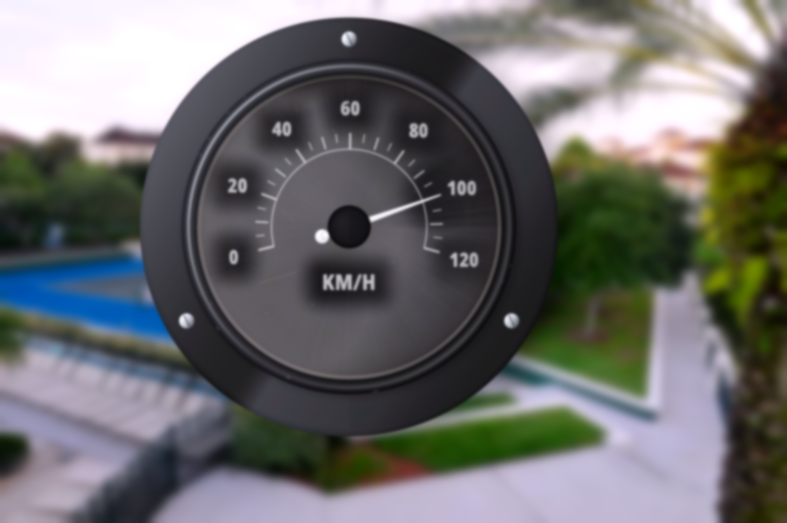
100 km/h
